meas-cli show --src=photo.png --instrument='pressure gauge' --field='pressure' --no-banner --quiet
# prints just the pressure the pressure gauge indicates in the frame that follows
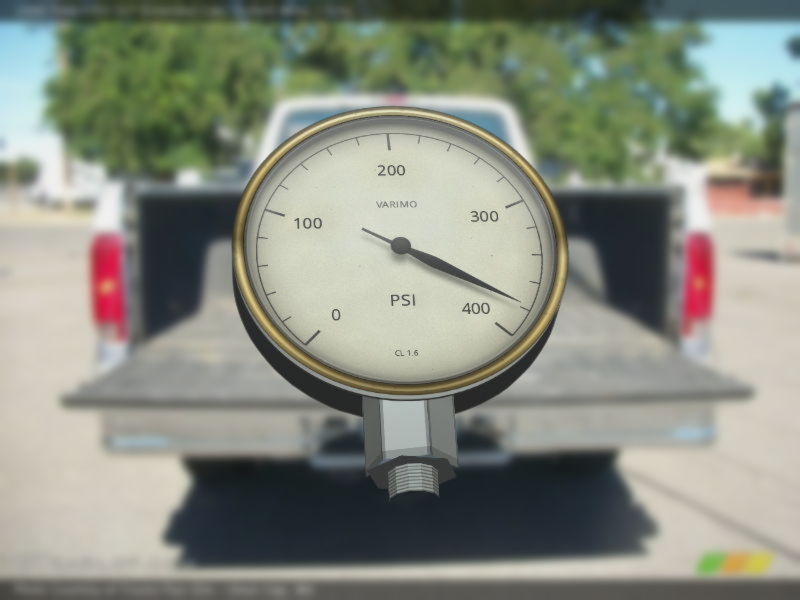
380 psi
